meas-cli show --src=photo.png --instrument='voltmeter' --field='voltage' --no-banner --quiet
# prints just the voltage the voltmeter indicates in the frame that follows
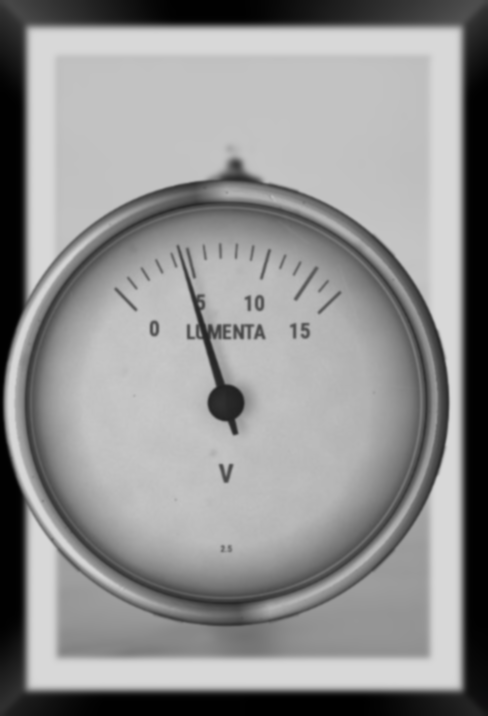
4.5 V
